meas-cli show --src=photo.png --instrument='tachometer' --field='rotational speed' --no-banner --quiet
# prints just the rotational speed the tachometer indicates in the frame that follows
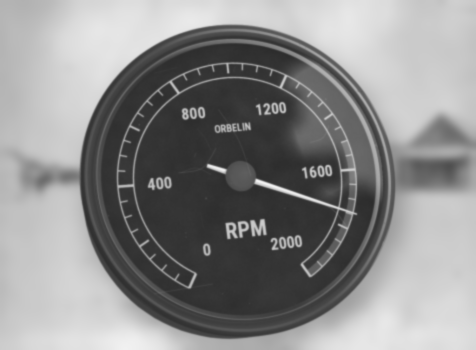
1750 rpm
